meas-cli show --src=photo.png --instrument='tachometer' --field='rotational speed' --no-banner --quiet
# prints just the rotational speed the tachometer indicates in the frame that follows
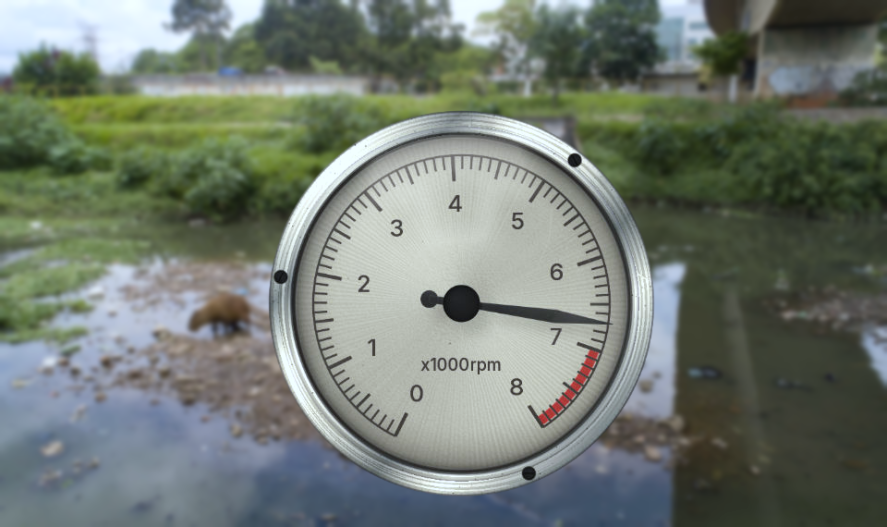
6700 rpm
